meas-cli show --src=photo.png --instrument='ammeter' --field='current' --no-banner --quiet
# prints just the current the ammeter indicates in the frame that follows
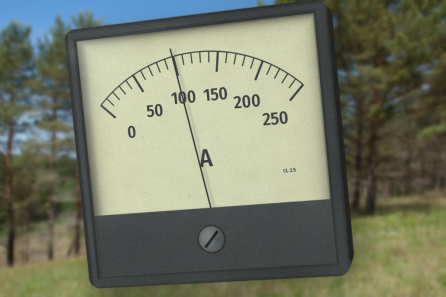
100 A
